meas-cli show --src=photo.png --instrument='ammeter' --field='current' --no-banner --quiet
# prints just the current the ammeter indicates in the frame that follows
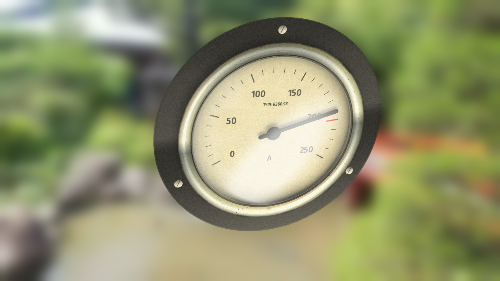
200 A
